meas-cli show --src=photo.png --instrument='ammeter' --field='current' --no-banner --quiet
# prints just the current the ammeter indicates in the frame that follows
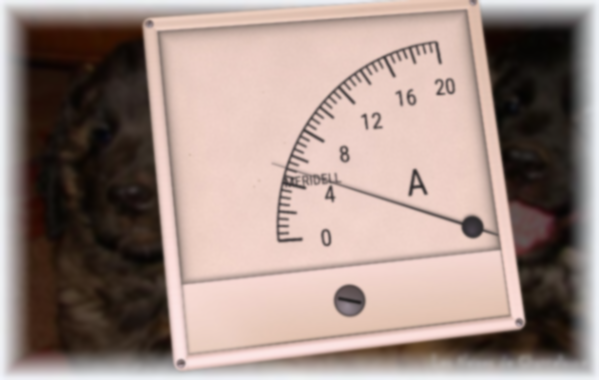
5 A
